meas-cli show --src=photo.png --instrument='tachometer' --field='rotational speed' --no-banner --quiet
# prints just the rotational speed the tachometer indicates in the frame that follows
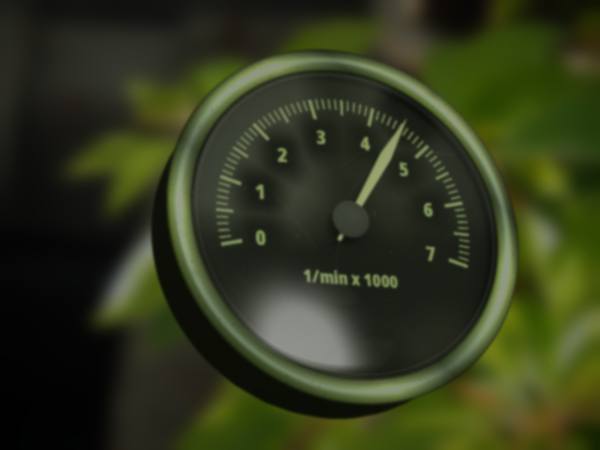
4500 rpm
